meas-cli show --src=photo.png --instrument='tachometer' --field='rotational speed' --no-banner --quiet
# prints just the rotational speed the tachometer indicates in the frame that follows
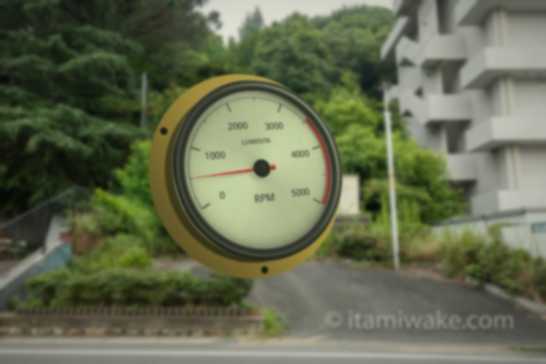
500 rpm
